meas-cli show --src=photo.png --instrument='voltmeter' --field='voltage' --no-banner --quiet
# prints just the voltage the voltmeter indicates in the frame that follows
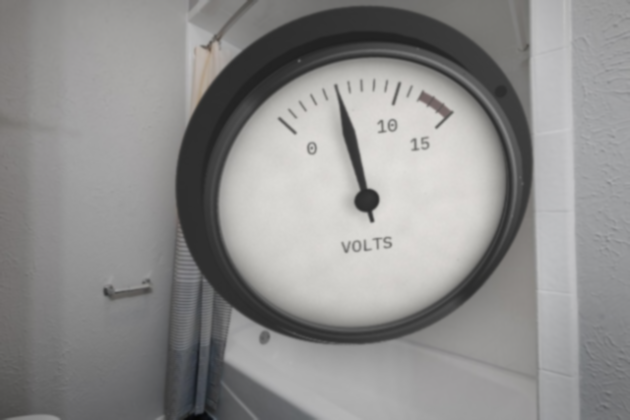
5 V
